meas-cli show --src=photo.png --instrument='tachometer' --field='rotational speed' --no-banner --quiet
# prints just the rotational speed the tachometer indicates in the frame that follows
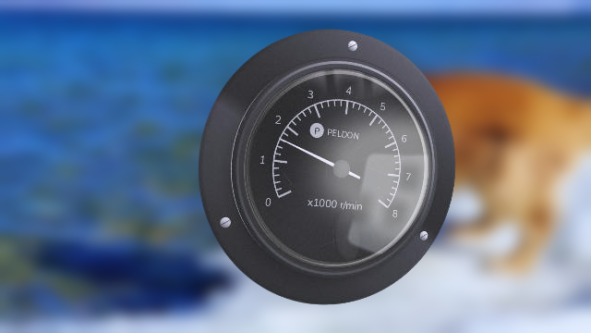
1600 rpm
